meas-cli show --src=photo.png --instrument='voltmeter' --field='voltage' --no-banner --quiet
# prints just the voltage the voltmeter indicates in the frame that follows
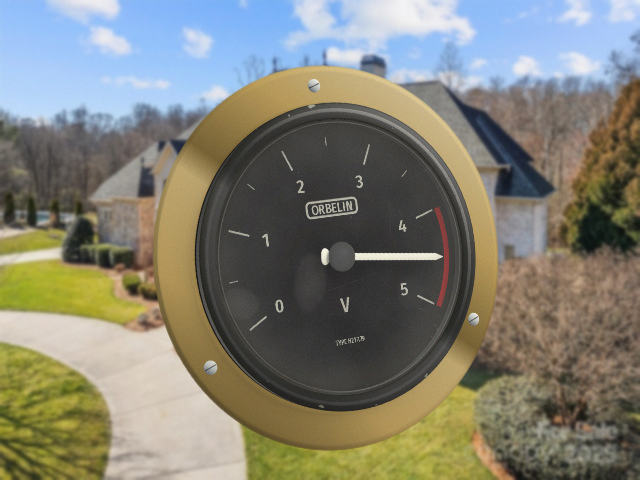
4.5 V
